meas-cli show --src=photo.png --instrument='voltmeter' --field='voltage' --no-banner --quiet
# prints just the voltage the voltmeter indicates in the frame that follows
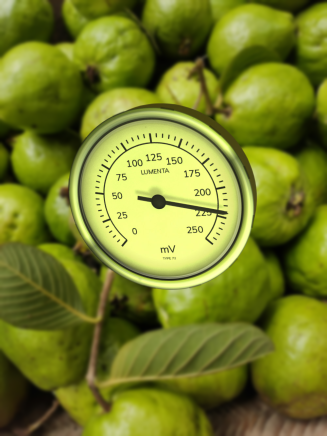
220 mV
